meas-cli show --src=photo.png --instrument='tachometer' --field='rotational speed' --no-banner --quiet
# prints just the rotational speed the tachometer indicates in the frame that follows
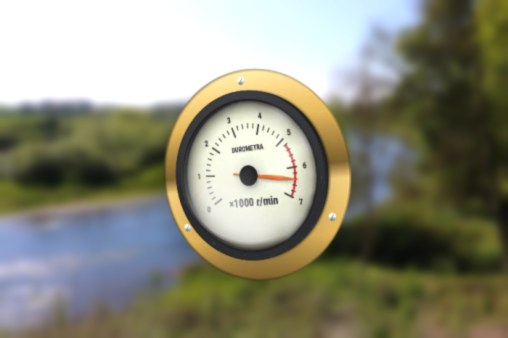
6400 rpm
